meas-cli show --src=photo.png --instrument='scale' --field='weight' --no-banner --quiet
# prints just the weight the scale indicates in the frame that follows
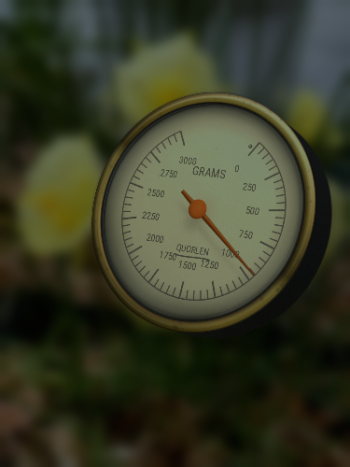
950 g
